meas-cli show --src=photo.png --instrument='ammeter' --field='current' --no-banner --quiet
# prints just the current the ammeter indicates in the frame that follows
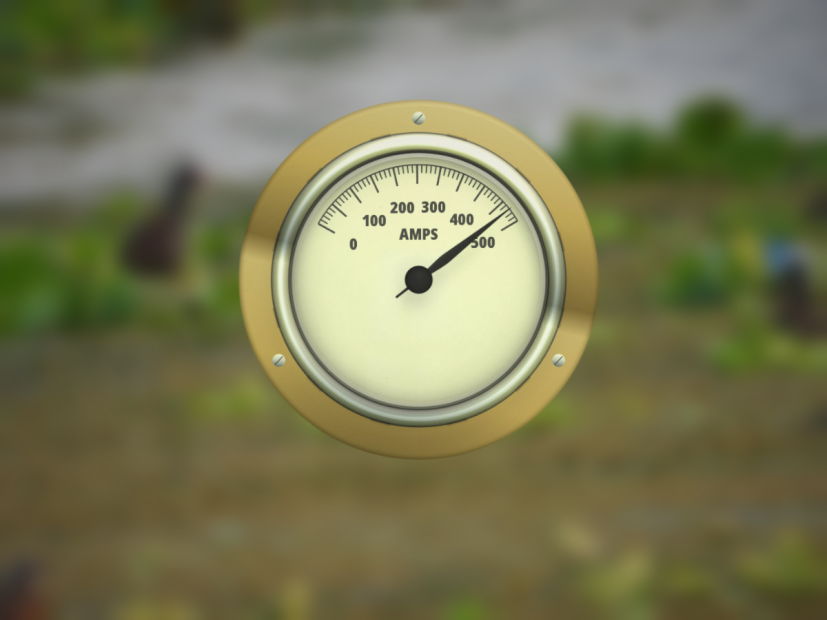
470 A
